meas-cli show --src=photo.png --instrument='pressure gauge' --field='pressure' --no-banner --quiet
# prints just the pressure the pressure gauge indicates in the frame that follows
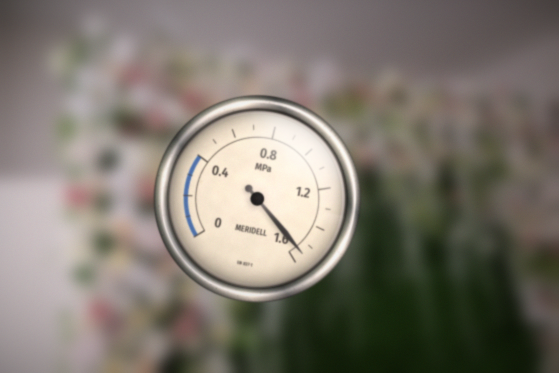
1.55 MPa
